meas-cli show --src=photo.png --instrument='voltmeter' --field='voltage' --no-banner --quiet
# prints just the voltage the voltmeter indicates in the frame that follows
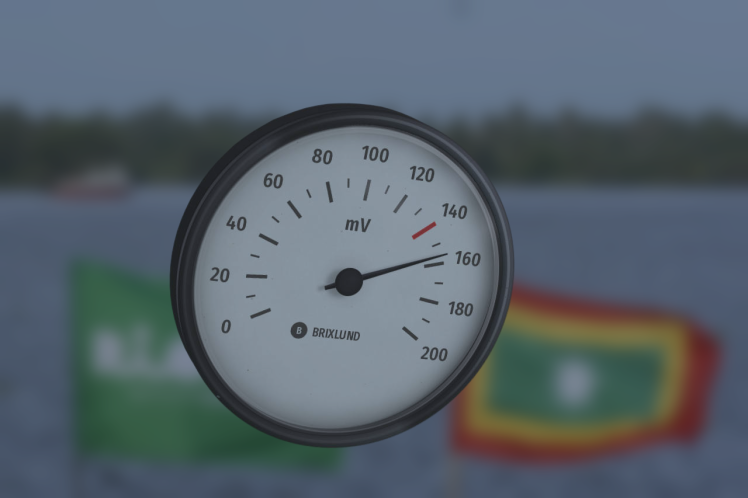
155 mV
